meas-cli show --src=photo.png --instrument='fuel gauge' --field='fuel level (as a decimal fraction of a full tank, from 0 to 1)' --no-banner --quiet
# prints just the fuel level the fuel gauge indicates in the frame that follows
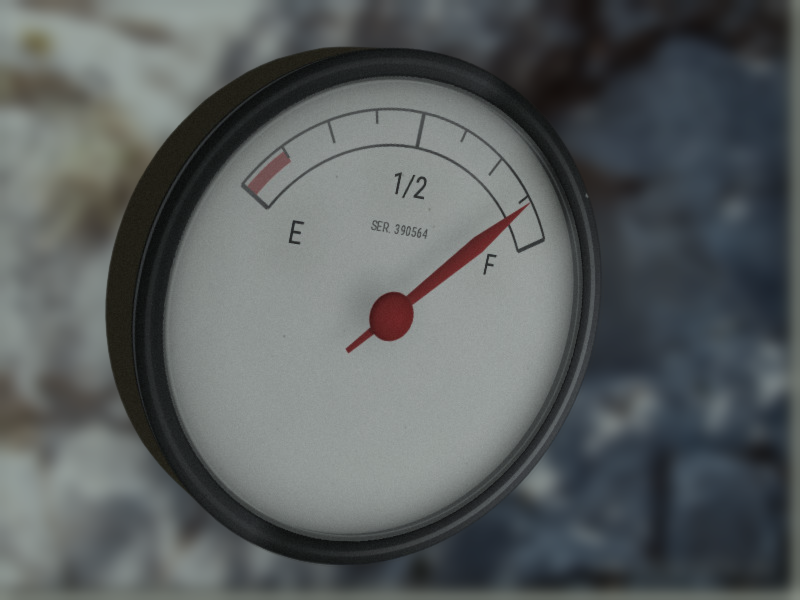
0.875
